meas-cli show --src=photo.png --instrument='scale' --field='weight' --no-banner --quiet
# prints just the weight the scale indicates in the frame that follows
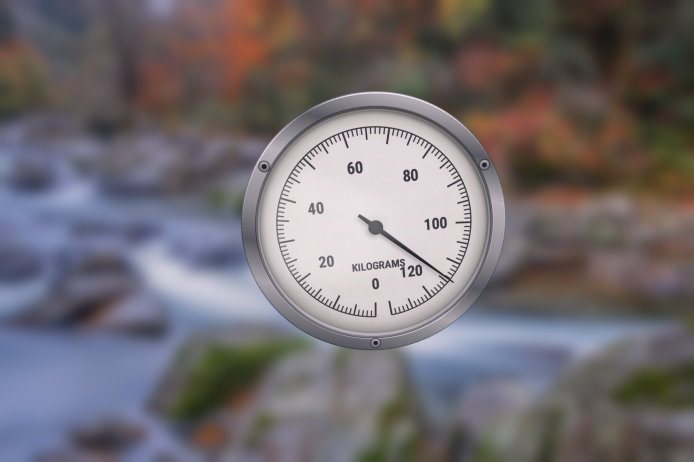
114 kg
